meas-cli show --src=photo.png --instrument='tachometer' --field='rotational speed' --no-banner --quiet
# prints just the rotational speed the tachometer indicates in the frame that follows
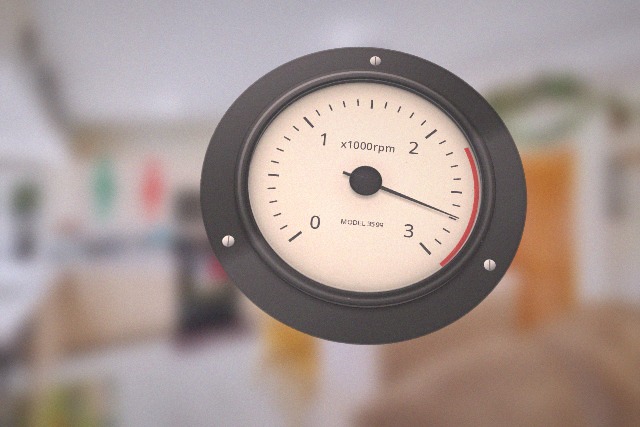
2700 rpm
